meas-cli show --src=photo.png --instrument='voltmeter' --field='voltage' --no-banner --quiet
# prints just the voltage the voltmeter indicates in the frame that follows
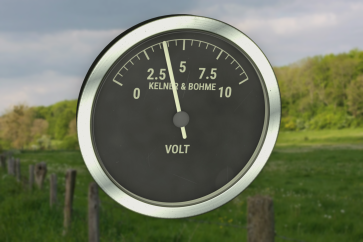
3.75 V
